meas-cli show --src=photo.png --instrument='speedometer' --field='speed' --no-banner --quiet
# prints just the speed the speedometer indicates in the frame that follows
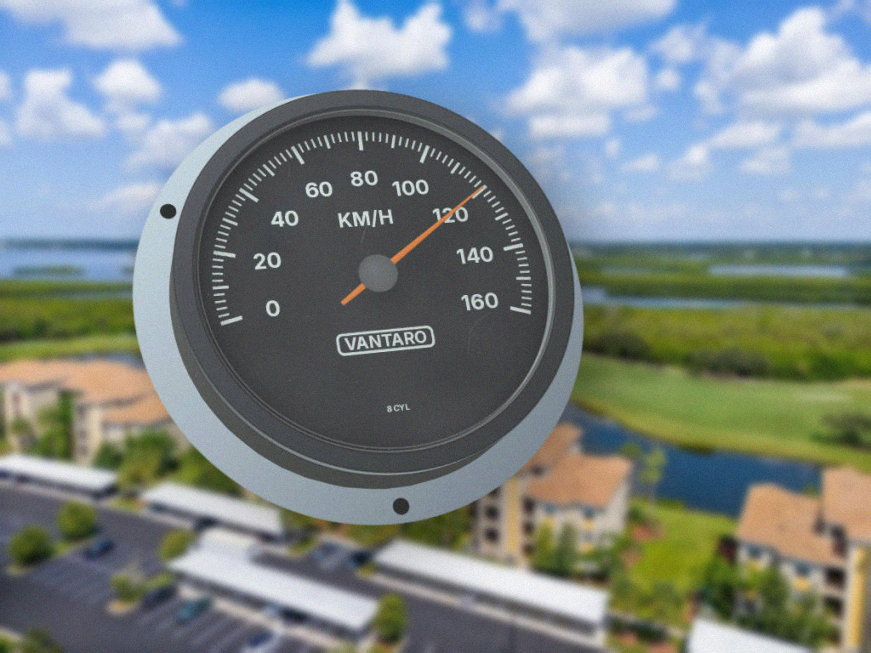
120 km/h
